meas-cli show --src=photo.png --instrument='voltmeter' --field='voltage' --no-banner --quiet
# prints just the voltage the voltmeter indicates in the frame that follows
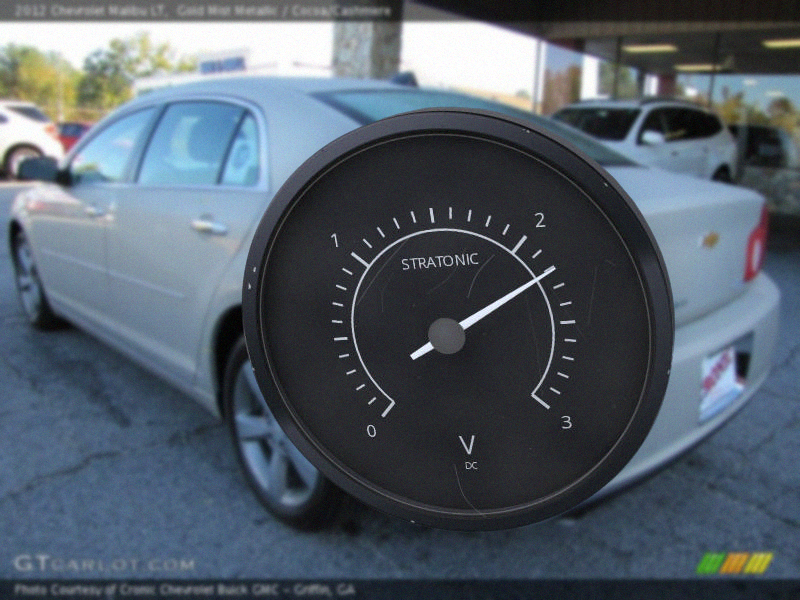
2.2 V
